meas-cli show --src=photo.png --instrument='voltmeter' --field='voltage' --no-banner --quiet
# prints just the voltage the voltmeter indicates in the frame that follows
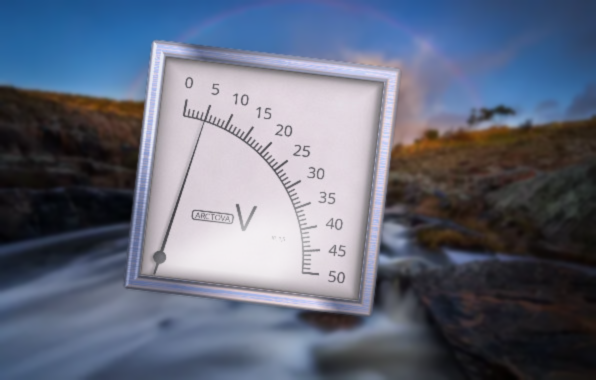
5 V
